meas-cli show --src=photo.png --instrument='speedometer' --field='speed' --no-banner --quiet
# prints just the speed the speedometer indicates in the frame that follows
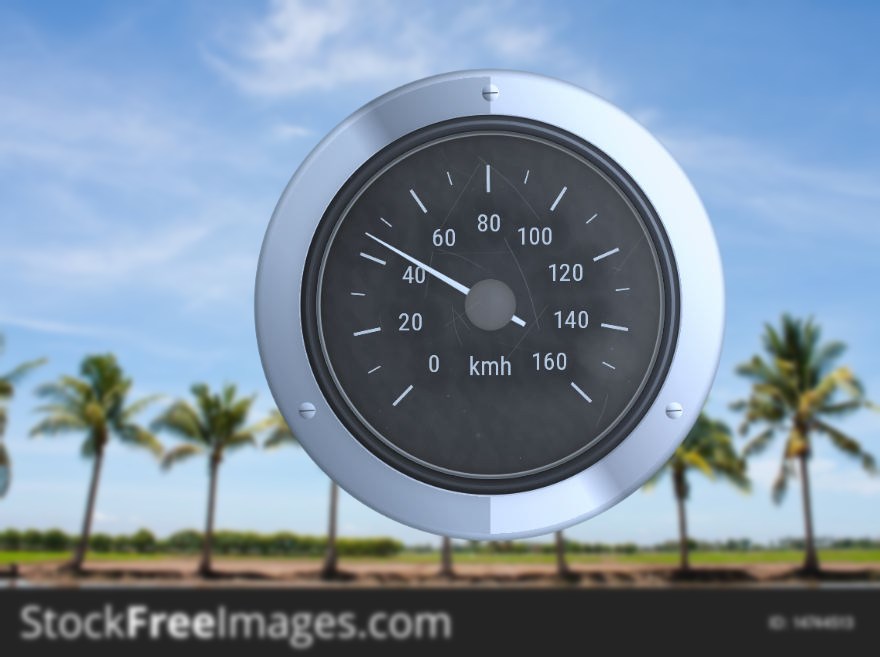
45 km/h
